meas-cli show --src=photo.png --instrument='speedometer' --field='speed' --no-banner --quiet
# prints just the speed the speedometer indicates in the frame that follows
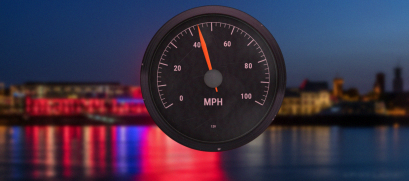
44 mph
